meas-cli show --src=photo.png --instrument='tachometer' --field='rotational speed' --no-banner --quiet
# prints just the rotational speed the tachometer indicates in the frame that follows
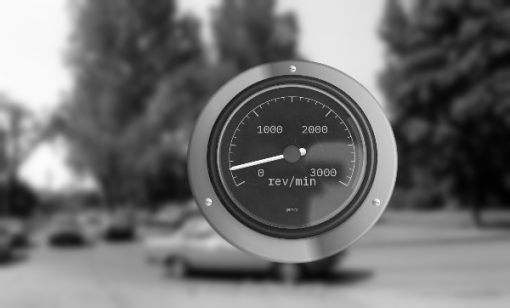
200 rpm
